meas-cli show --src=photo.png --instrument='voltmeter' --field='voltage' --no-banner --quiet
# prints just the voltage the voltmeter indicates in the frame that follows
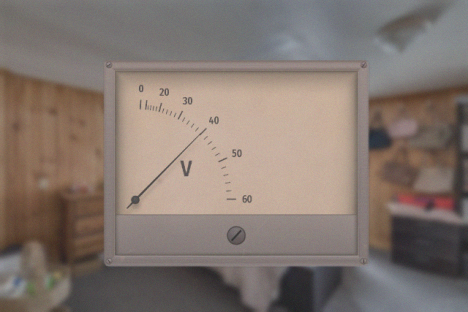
40 V
